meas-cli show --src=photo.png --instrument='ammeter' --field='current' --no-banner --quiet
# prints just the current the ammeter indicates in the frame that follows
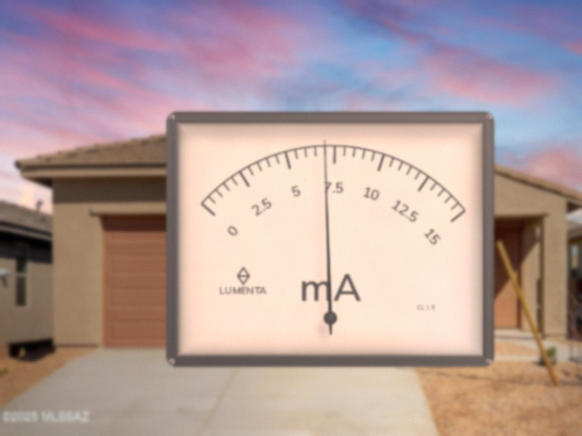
7 mA
